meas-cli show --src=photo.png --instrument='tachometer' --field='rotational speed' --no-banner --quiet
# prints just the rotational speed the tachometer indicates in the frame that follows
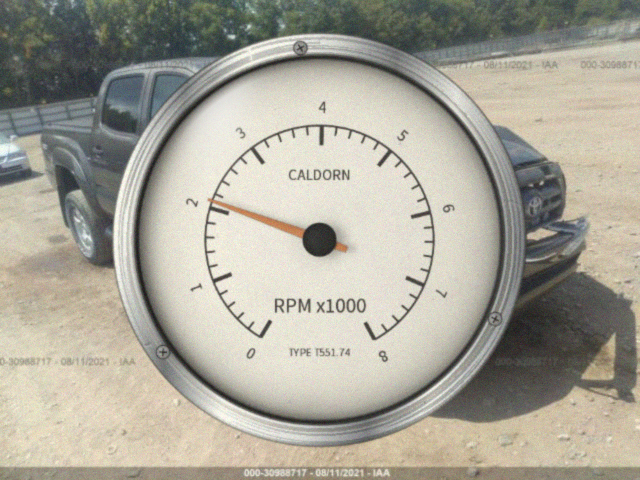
2100 rpm
